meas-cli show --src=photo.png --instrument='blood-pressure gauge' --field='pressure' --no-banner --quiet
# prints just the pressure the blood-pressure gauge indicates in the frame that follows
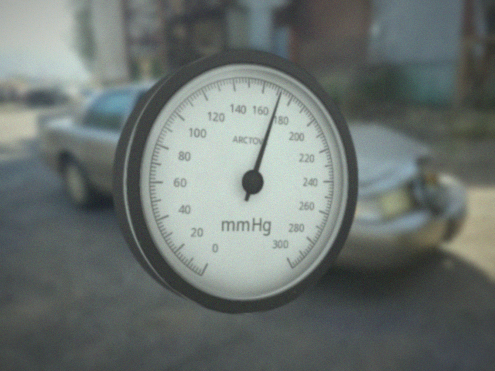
170 mmHg
